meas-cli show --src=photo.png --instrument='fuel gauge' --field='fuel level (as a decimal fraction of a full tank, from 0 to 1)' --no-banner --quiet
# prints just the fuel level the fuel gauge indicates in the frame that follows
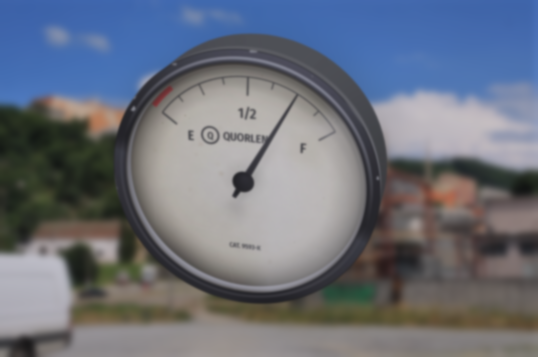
0.75
